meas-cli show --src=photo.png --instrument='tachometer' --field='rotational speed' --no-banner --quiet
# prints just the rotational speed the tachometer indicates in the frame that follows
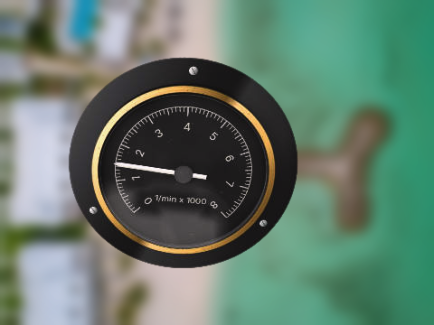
1500 rpm
